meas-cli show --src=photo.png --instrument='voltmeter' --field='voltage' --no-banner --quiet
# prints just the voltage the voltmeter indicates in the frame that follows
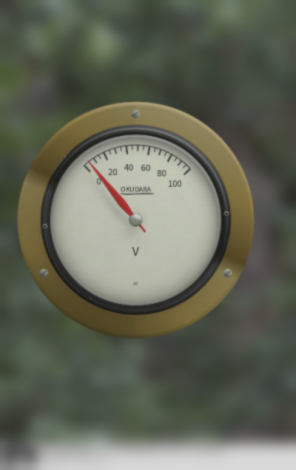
5 V
